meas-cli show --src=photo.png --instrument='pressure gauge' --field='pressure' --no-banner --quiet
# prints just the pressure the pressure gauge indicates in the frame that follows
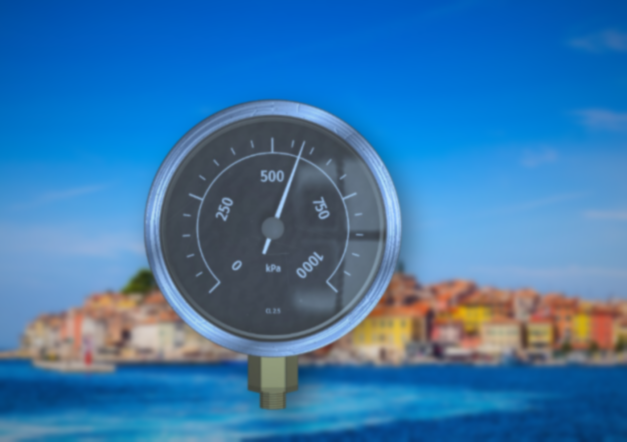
575 kPa
